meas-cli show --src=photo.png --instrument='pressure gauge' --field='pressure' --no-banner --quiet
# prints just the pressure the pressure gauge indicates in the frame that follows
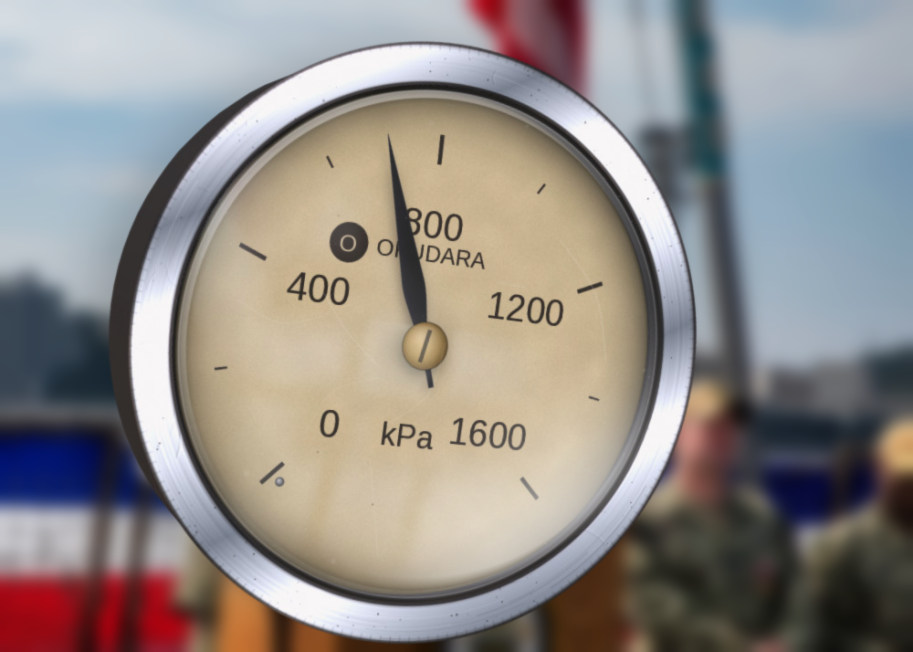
700 kPa
